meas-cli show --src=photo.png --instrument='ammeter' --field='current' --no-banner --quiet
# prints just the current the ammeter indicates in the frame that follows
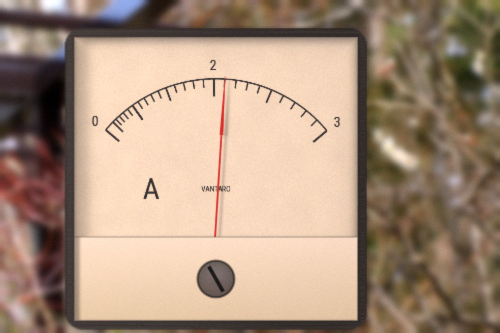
2.1 A
